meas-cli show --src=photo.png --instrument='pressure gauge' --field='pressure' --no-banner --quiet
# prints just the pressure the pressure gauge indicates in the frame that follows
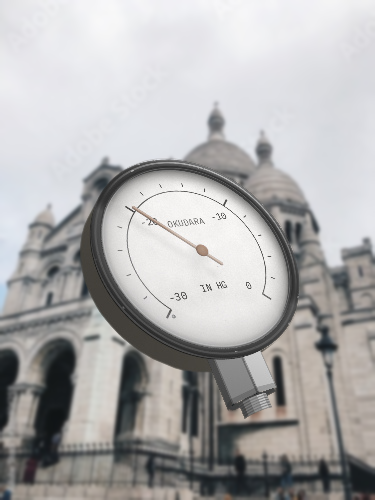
-20 inHg
